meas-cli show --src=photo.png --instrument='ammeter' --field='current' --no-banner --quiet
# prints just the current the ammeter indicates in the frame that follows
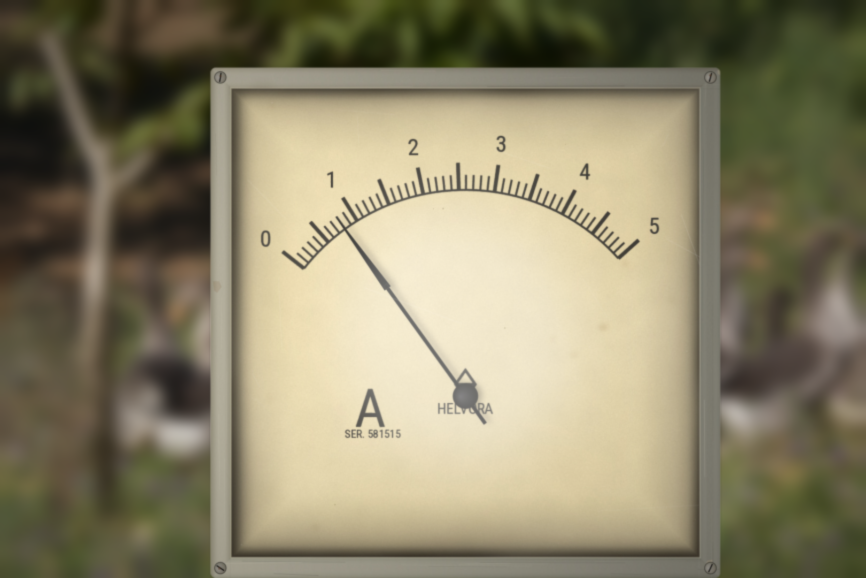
0.8 A
